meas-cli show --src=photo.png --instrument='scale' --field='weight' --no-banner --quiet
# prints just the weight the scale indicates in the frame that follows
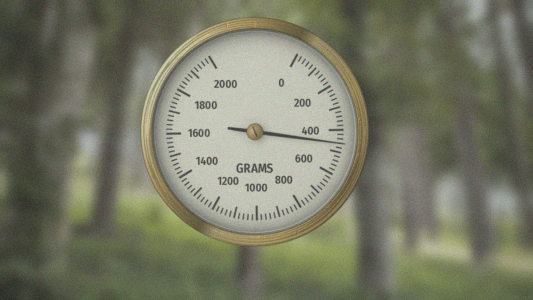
460 g
